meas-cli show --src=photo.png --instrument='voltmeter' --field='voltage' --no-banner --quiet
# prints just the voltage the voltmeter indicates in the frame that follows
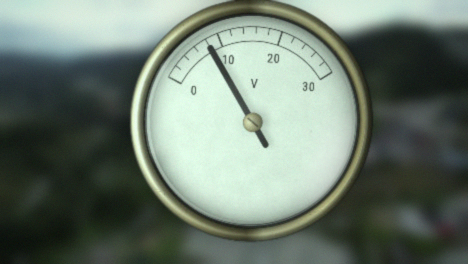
8 V
